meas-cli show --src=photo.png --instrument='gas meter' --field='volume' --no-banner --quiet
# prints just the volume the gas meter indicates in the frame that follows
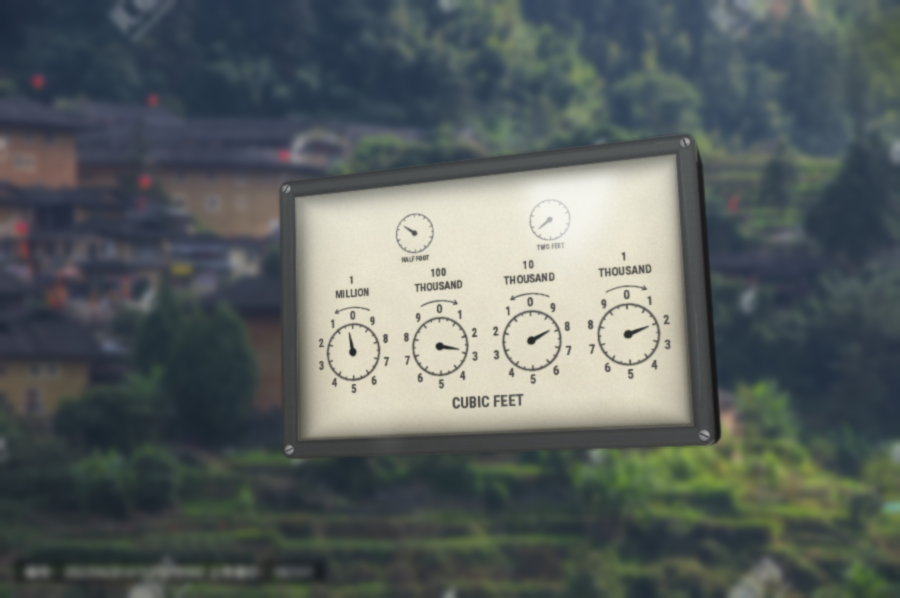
28200 ft³
